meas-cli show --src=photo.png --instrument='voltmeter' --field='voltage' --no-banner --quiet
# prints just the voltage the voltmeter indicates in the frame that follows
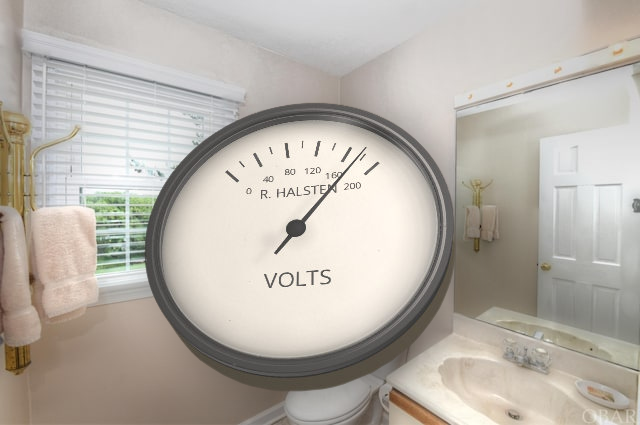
180 V
